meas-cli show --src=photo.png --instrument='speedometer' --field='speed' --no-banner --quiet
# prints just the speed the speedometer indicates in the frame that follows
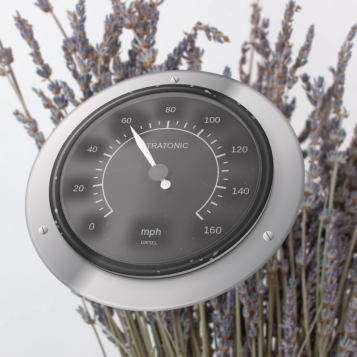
60 mph
